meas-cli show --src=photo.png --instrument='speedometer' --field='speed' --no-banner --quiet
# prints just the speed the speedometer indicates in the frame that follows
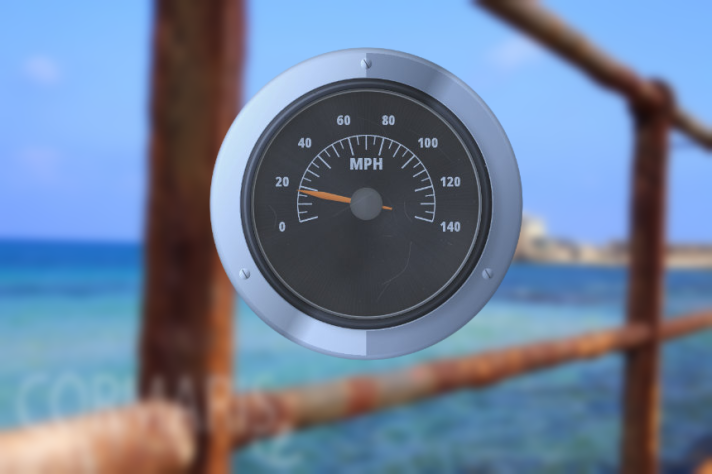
17.5 mph
